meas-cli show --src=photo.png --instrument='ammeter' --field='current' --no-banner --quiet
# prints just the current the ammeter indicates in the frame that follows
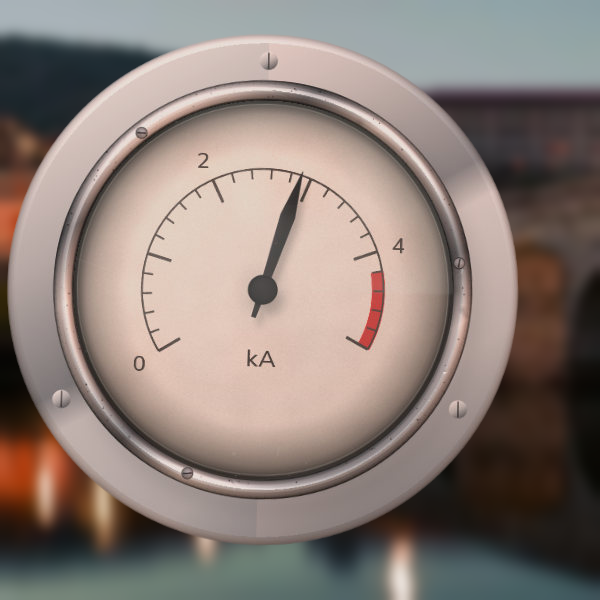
2.9 kA
